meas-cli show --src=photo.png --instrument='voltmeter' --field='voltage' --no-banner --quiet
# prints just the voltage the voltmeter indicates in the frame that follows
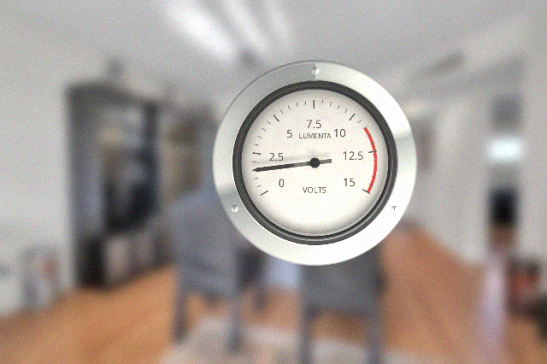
1.5 V
